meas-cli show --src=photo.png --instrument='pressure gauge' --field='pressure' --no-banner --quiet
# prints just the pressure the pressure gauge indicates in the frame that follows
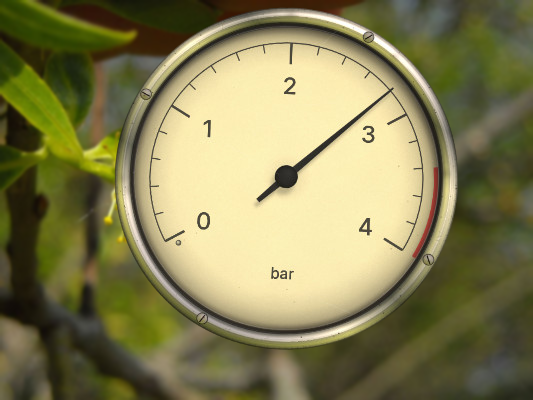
2.8 bar
